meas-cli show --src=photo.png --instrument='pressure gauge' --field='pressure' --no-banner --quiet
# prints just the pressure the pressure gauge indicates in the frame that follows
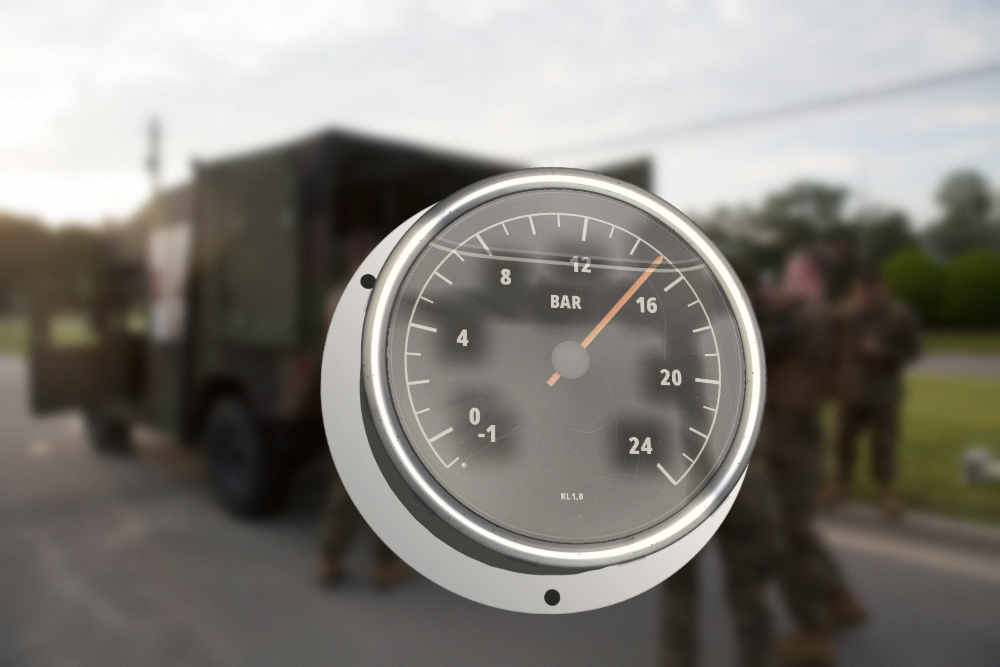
15 bar
